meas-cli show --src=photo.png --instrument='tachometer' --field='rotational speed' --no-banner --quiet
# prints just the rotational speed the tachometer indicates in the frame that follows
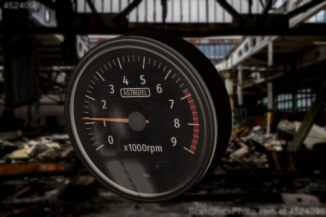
1200 rpm
